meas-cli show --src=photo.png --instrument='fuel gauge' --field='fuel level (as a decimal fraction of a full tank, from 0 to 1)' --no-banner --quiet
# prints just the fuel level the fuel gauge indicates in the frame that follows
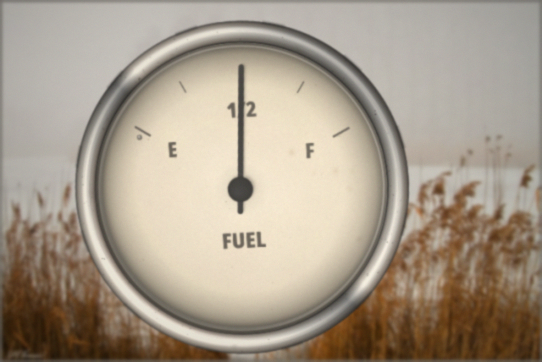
0.5
